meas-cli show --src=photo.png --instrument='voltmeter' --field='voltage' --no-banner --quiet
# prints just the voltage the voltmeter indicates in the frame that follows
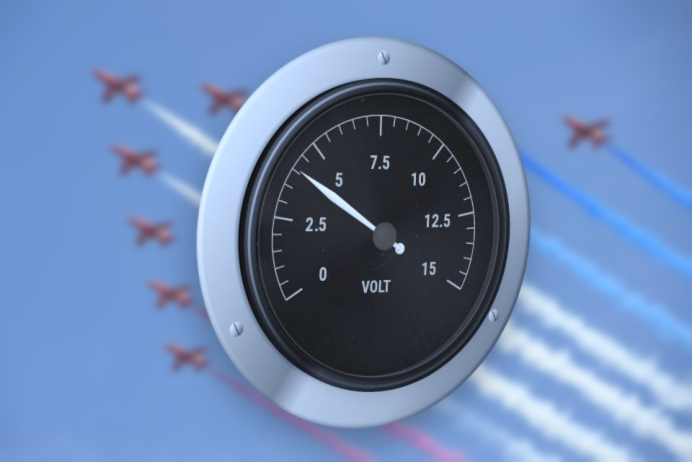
4 V
